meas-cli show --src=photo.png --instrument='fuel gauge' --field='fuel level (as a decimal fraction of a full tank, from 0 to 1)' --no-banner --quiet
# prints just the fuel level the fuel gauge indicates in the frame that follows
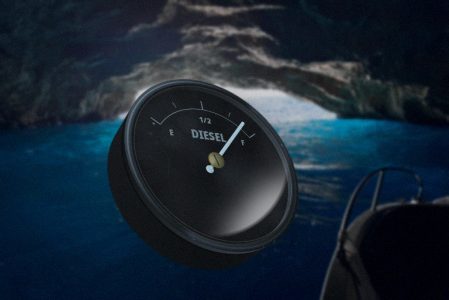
0.875
